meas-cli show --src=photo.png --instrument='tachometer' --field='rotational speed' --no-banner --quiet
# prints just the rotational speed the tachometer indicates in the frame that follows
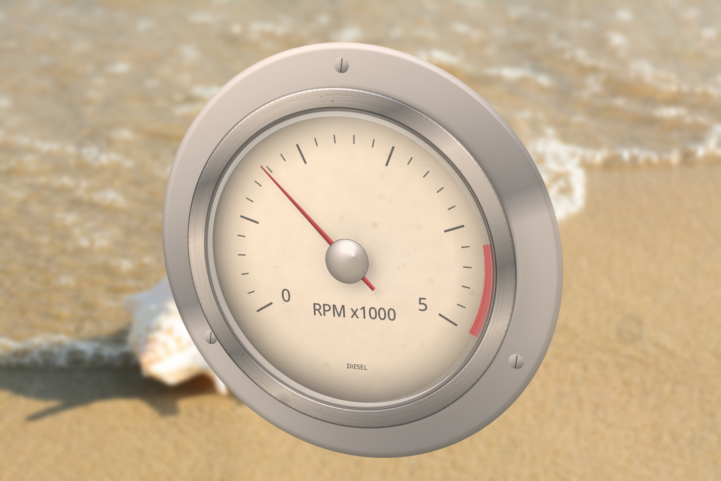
1600 rpm
